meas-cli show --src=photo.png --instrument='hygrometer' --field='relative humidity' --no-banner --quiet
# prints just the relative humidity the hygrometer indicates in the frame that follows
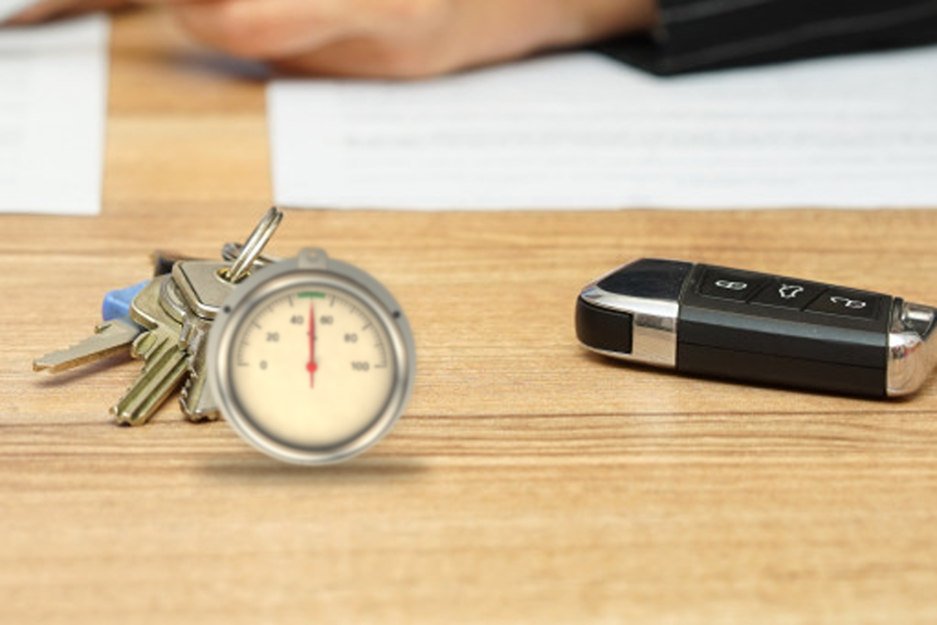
50 %
